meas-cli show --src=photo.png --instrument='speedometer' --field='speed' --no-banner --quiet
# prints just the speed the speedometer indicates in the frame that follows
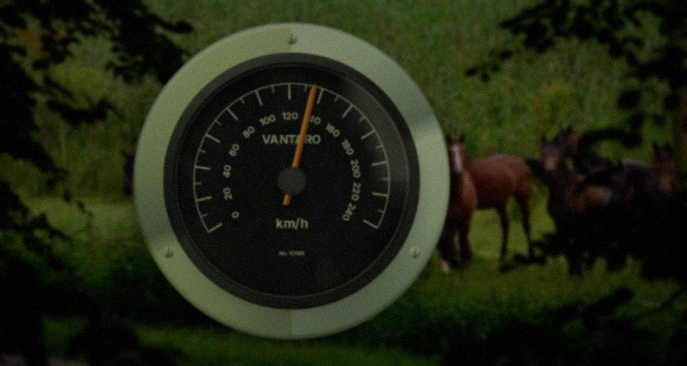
135 km/h
